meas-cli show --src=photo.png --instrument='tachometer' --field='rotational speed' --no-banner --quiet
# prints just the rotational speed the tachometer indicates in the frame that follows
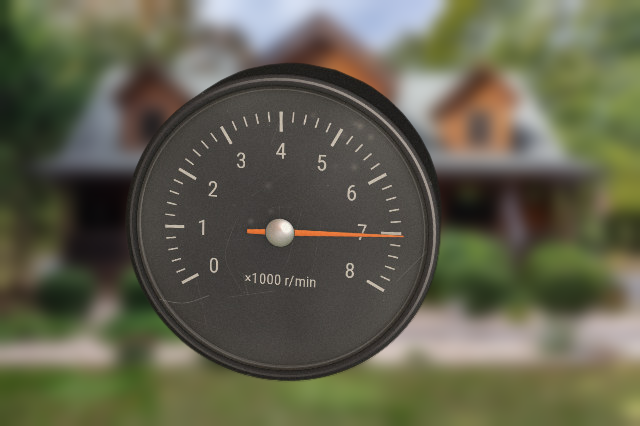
7000 rpm
